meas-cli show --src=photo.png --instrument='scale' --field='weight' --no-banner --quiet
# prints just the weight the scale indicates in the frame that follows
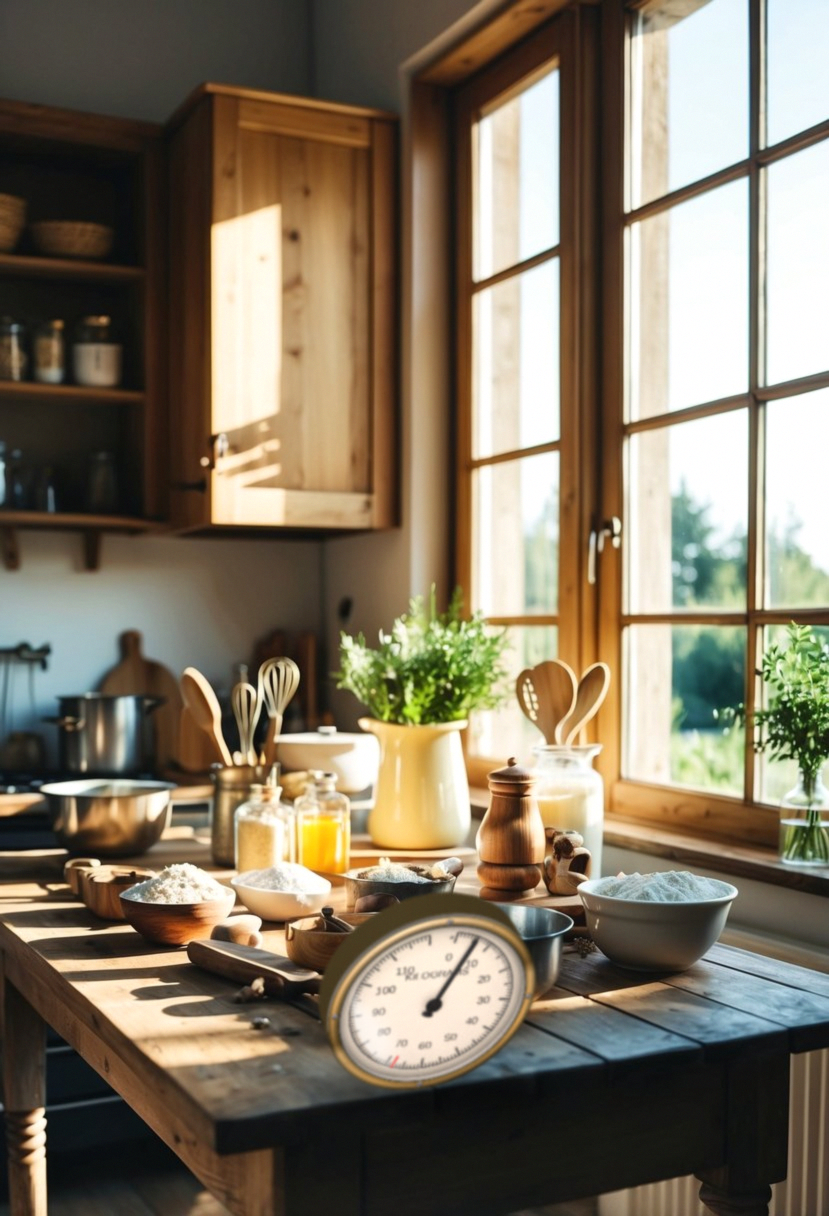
5 kg
